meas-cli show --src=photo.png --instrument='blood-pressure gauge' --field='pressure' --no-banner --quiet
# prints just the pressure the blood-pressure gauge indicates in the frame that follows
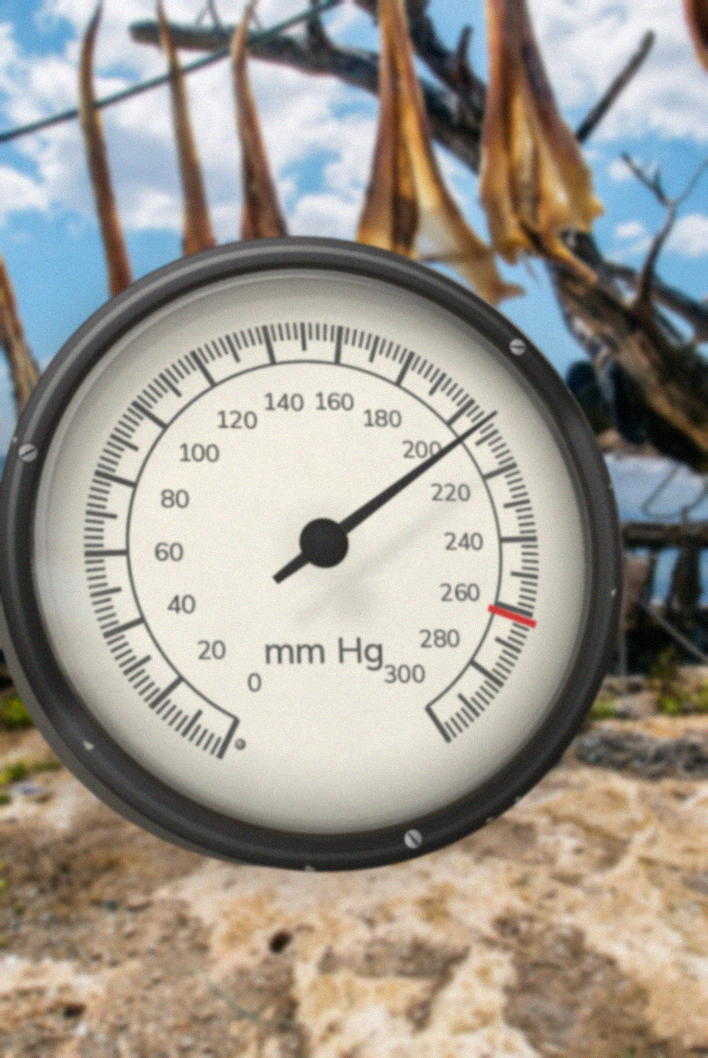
206 mmHg
